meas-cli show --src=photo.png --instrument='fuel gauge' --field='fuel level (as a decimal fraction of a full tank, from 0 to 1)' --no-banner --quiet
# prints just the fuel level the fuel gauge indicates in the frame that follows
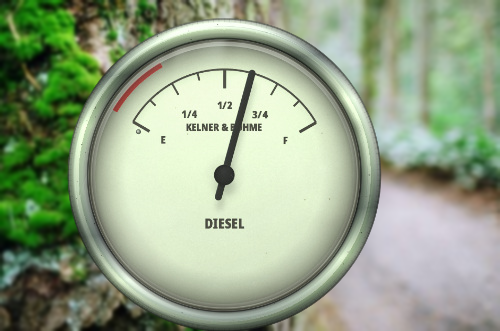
0.625
